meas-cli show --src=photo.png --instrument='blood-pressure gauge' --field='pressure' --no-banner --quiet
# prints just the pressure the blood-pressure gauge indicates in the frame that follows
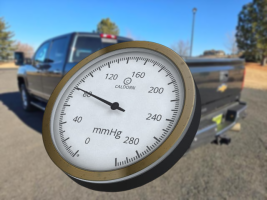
80 mmHg
